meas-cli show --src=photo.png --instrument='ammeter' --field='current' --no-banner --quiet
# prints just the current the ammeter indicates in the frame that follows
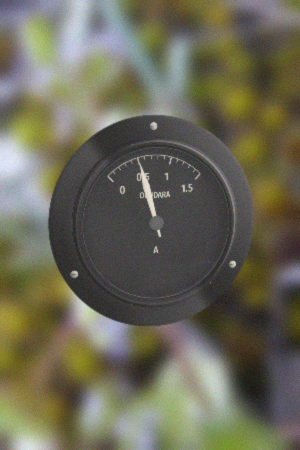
0.5 A
